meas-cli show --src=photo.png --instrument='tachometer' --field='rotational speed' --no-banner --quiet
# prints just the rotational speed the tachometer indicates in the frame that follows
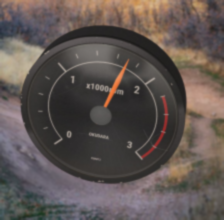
1700 rpm
